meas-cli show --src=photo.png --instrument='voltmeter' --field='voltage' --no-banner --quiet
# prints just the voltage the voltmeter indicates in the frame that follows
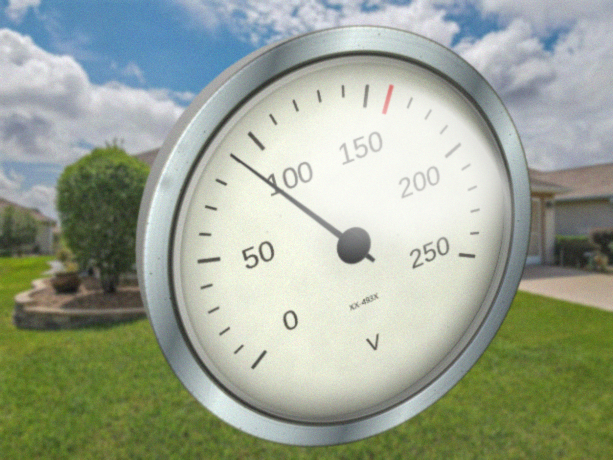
90 V
